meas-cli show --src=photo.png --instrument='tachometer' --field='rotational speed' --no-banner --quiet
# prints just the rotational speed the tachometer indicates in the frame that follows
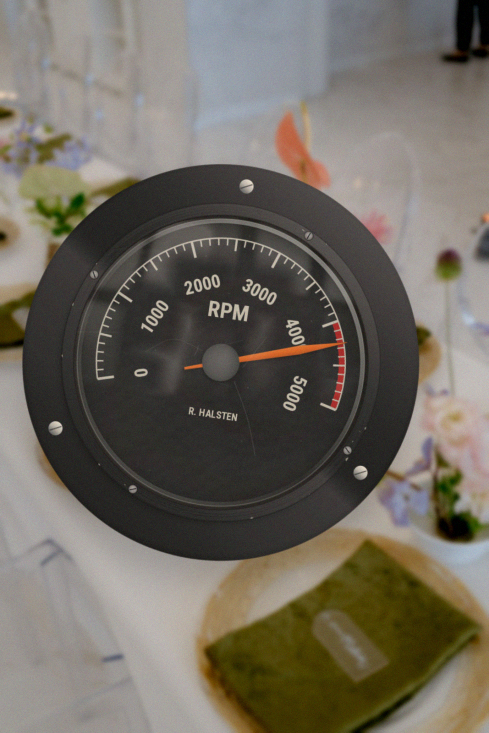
4250 rpm
